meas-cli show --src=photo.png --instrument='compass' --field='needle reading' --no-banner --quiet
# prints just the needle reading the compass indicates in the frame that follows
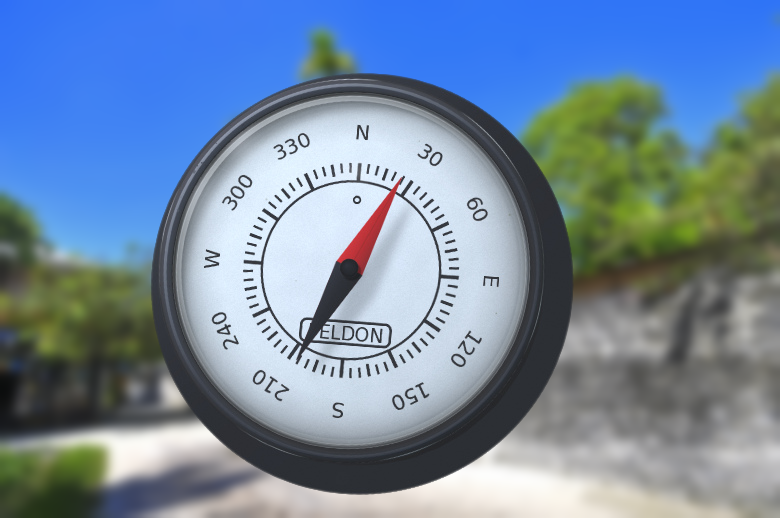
25 °
